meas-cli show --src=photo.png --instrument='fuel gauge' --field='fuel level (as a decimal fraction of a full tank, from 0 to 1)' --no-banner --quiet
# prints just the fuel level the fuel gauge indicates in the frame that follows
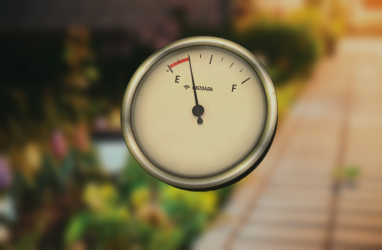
0.25
